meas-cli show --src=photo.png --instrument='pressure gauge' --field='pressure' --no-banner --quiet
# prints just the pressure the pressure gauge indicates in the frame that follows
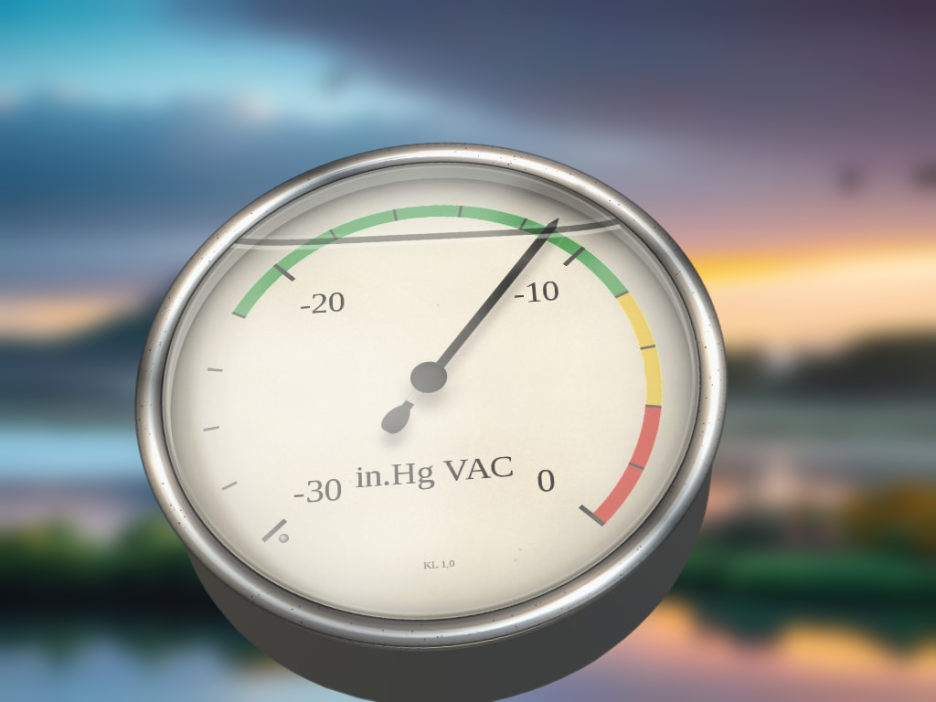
-11 inHg
